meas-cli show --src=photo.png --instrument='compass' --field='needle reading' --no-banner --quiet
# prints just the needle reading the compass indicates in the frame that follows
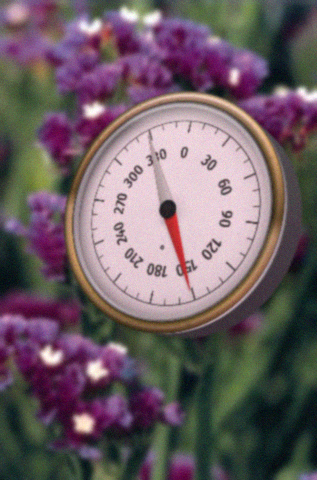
150 °
